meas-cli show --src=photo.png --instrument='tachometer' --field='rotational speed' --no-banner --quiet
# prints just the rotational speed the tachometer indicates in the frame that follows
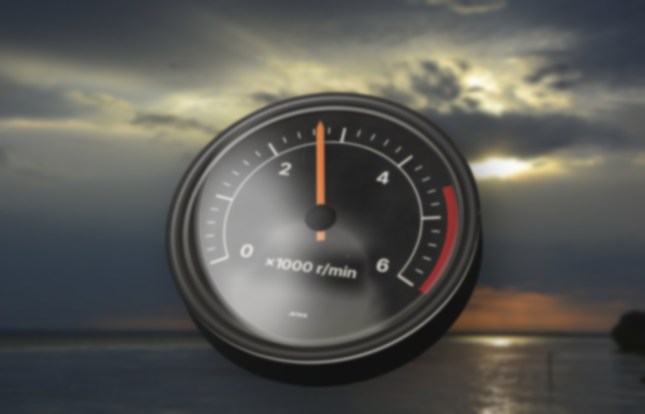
2700 rpm
